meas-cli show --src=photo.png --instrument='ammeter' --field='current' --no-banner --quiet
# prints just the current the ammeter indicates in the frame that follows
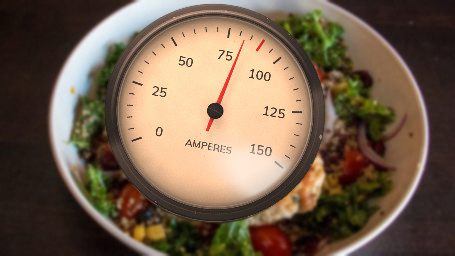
82.5 A
